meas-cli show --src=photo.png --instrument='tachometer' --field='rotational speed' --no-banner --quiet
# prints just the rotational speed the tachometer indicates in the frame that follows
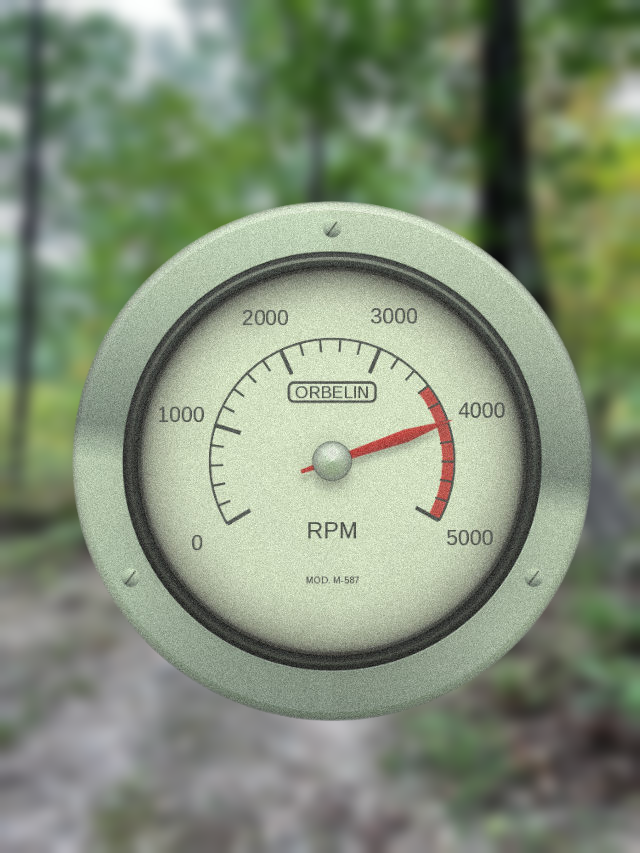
4000 rpm
